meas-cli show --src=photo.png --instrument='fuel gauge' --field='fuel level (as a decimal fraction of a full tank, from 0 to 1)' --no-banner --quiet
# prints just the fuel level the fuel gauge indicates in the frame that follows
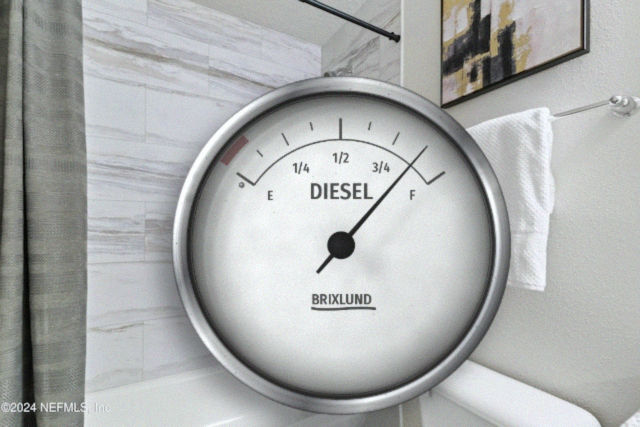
0.875
